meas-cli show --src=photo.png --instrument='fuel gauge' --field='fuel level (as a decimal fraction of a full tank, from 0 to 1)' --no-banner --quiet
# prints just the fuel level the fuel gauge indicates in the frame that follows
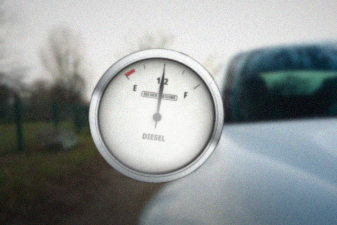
0.5
